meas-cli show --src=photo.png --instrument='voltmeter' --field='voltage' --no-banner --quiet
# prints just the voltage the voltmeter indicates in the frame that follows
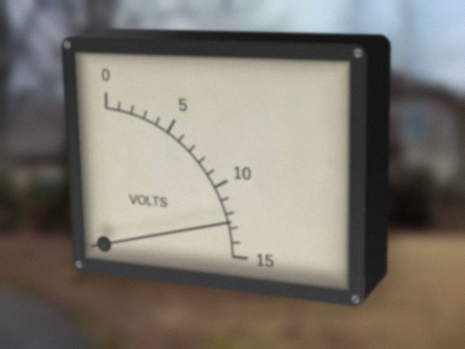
12.5 V
